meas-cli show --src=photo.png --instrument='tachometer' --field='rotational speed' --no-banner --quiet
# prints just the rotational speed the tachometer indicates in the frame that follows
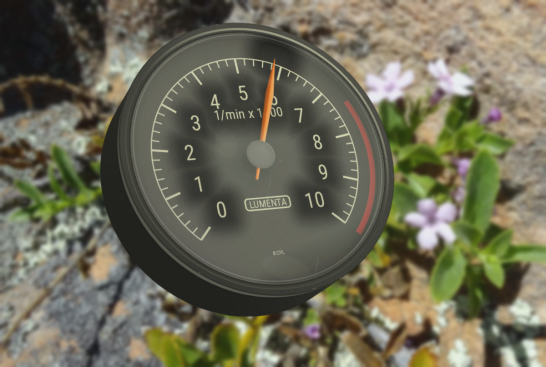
5800 rpm
